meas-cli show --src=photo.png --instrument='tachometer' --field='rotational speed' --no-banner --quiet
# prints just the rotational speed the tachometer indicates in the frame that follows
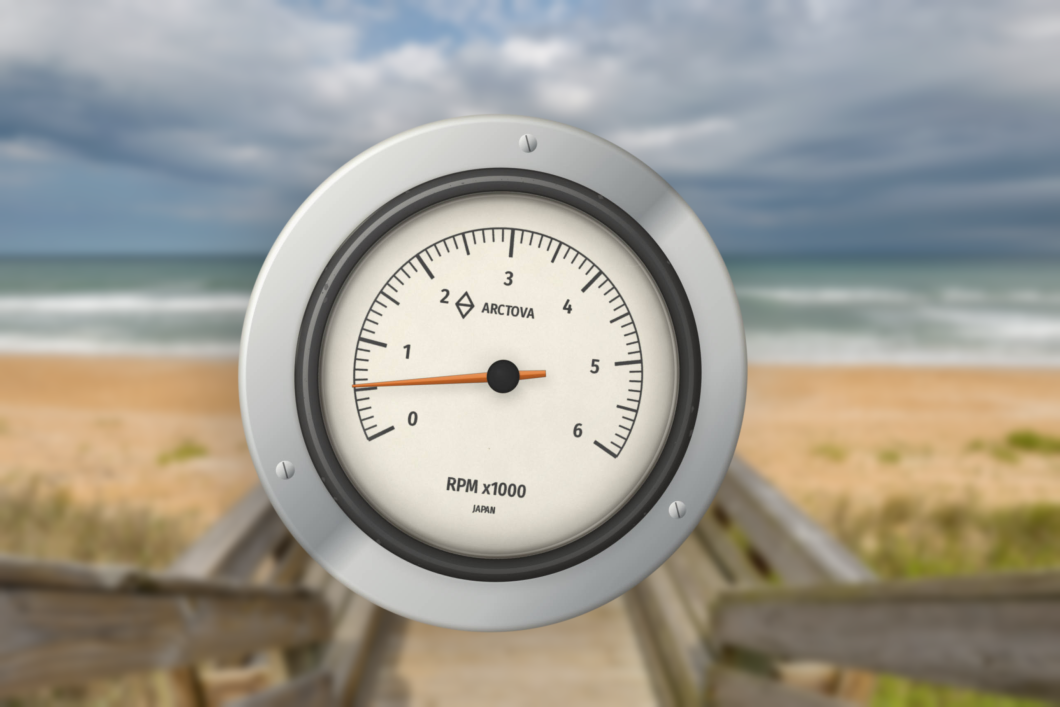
550 rpm
